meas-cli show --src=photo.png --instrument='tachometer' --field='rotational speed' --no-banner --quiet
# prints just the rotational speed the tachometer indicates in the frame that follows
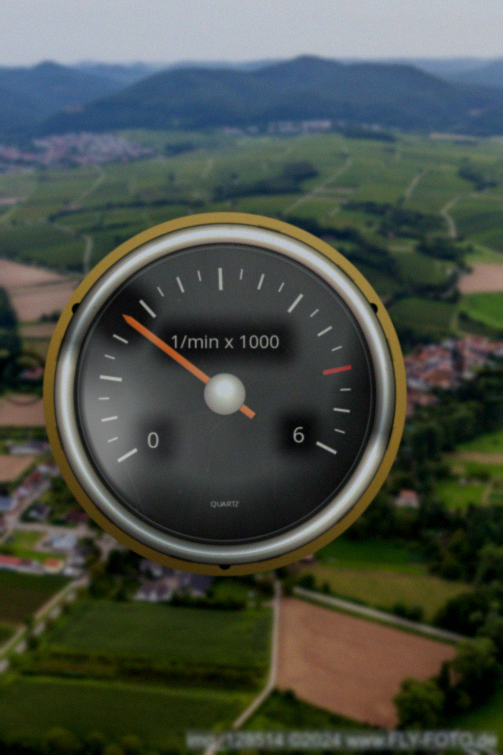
1750 rpm
